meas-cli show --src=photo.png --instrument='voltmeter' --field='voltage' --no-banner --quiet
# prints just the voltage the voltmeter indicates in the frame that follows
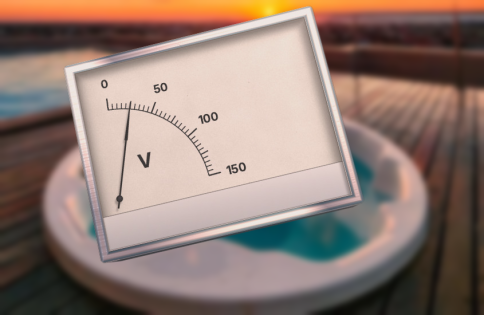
25 V
